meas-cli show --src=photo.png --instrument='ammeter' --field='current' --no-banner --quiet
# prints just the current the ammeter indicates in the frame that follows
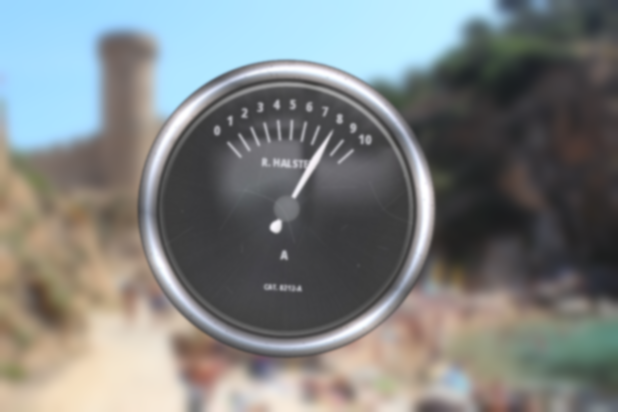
8 A
